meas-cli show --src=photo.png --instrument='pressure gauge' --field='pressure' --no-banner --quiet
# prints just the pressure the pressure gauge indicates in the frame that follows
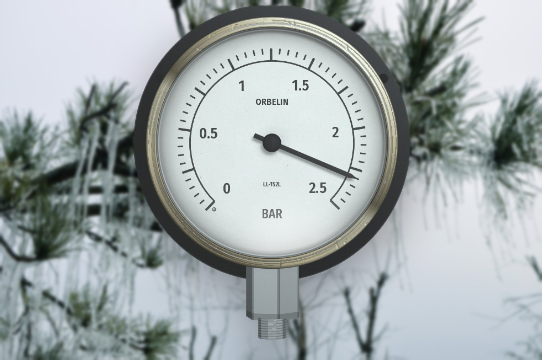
2.3 bar
